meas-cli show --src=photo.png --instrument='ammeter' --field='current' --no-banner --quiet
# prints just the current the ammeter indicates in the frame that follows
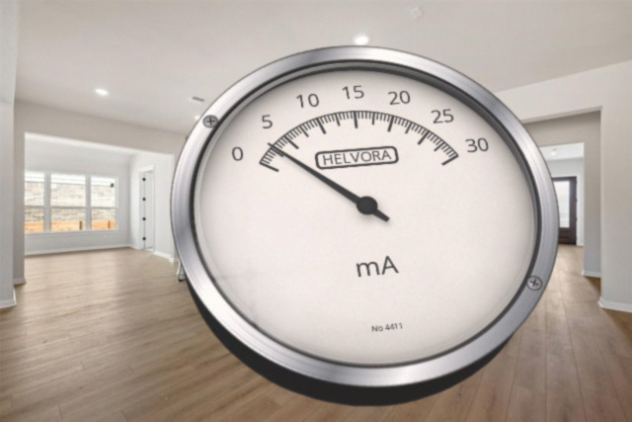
2.5 mA
